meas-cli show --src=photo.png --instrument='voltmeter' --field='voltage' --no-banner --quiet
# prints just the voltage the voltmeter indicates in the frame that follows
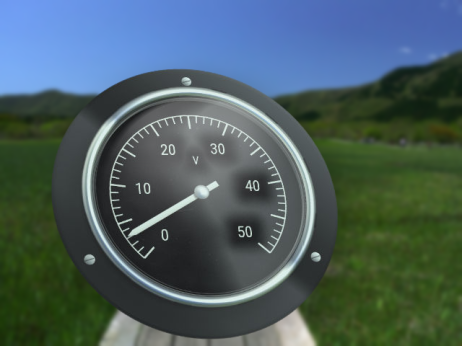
3 V
